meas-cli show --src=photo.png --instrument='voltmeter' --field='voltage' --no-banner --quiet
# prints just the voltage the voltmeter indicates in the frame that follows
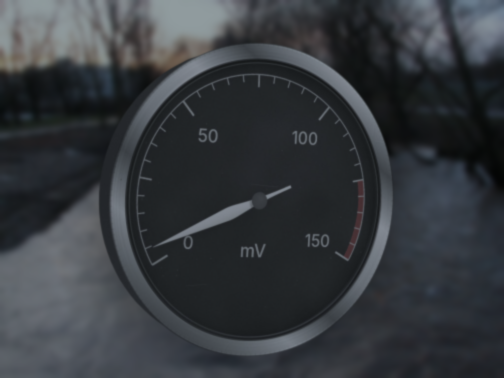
5 mV
